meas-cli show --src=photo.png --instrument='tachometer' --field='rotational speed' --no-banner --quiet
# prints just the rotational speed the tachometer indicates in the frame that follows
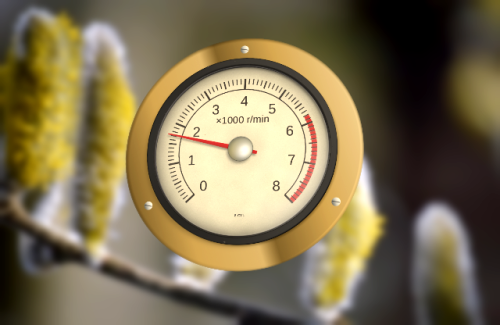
1700 rpm
